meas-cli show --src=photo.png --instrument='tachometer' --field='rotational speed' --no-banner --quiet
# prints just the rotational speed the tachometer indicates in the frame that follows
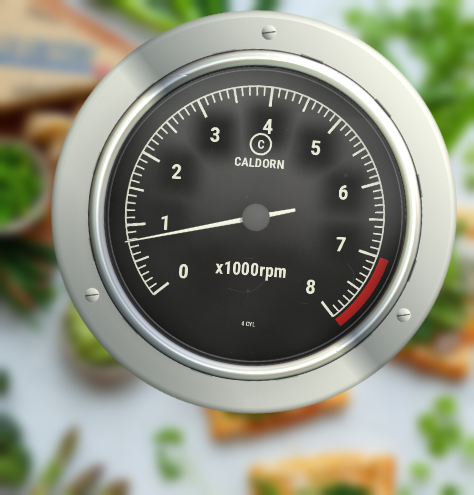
800 rpm
